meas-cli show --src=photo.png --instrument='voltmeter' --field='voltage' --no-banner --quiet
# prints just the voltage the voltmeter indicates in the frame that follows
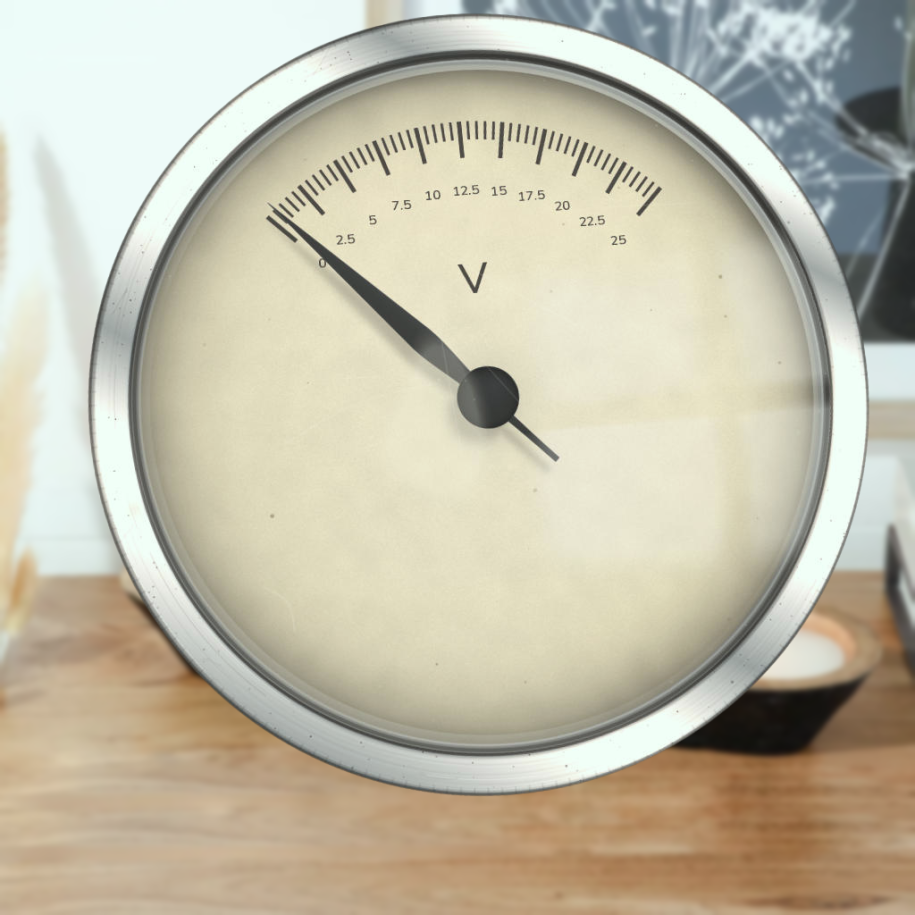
0.5 V
